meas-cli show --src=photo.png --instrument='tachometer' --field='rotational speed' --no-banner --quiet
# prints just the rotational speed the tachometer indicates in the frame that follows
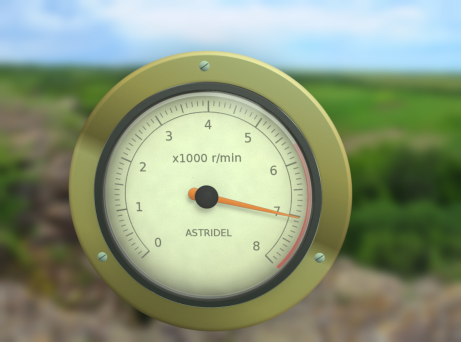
7000 rpm
